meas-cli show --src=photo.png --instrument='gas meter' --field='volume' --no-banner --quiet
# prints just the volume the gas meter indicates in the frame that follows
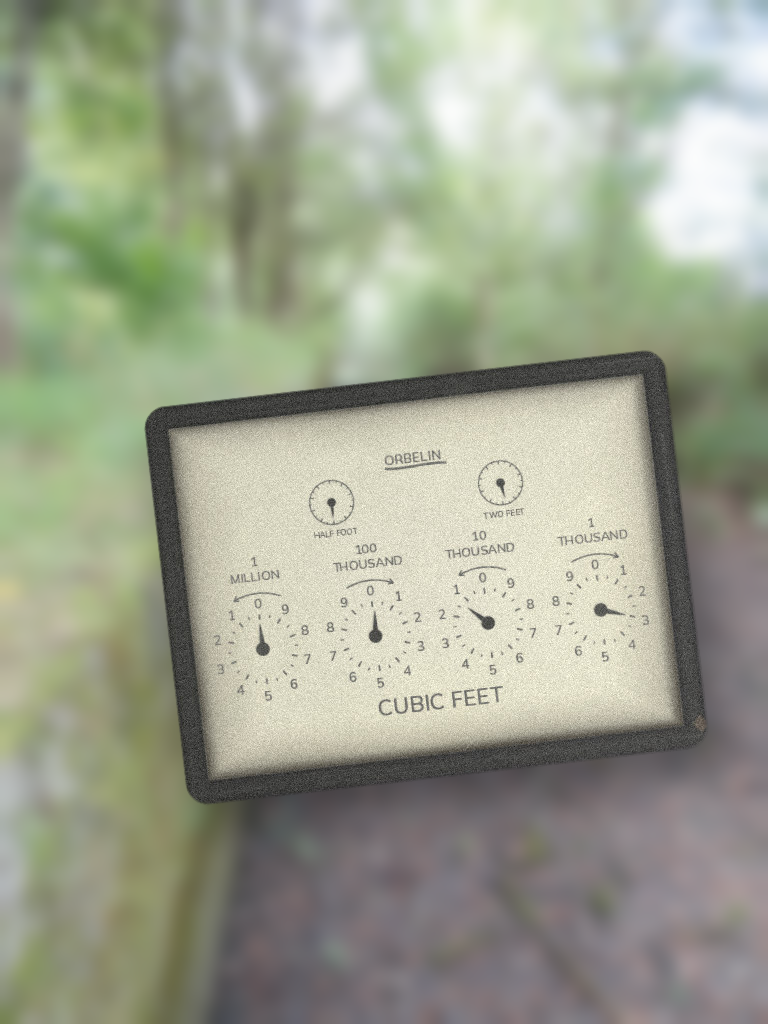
1300 ft³
